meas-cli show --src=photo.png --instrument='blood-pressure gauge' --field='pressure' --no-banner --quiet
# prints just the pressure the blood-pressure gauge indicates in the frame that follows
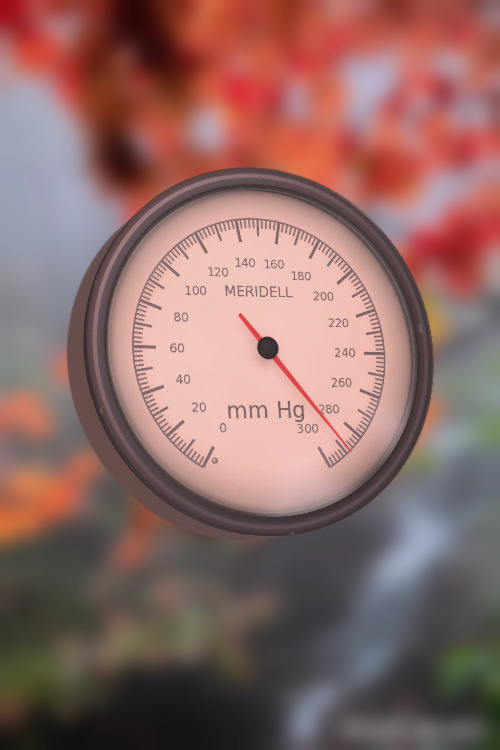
290 mmHg
